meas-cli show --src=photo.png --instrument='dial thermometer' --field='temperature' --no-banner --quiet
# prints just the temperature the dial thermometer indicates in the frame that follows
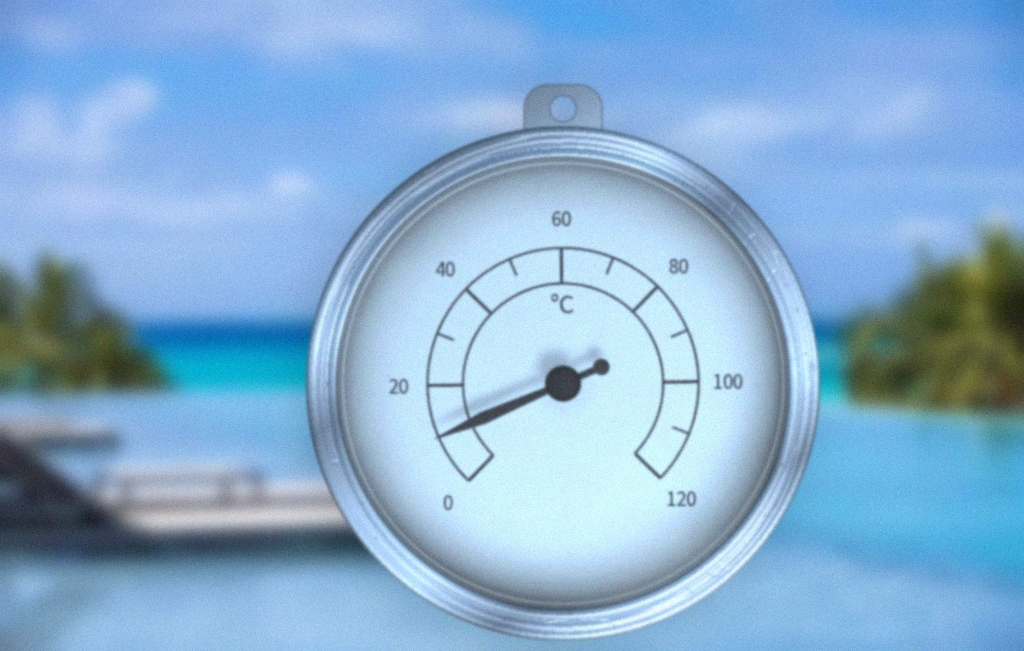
10 °C
